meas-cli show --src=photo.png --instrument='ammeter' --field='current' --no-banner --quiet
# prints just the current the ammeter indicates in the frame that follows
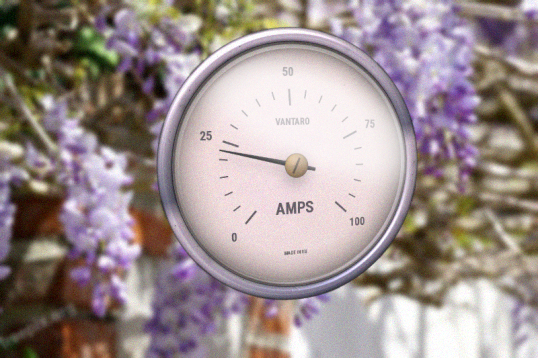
22.5 A
